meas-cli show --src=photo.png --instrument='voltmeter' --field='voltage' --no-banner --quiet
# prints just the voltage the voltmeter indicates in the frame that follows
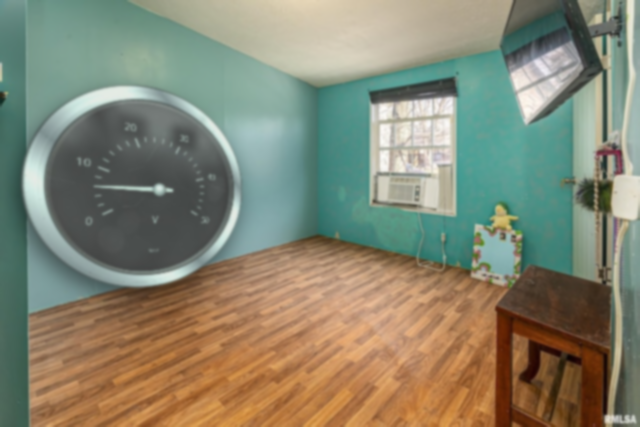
6 V
